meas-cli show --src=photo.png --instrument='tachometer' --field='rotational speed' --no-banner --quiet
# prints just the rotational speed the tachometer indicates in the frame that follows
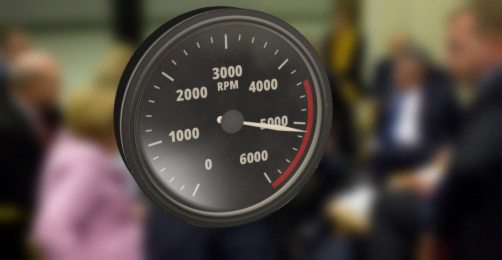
5100 rpm
